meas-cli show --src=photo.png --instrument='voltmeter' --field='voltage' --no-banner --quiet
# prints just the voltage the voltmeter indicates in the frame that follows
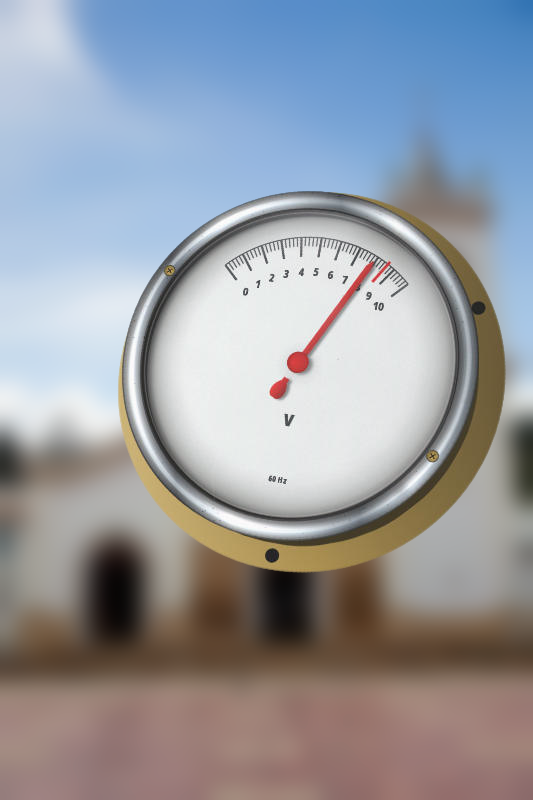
8 V
